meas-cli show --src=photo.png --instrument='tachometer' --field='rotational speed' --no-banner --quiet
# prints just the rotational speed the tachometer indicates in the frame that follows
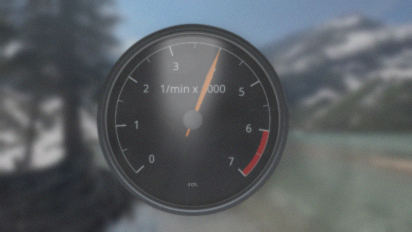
4000 rpm
